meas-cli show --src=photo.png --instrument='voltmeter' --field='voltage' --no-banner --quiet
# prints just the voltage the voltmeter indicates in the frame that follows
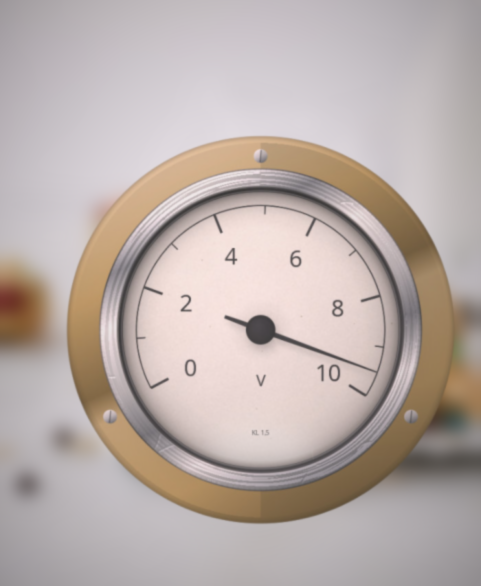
9.5 V
